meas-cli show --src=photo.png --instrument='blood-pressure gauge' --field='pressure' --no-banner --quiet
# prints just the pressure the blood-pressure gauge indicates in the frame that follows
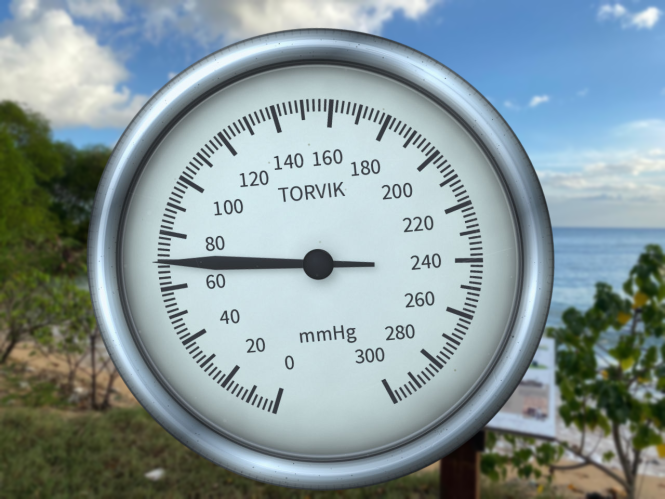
70 mmHg
